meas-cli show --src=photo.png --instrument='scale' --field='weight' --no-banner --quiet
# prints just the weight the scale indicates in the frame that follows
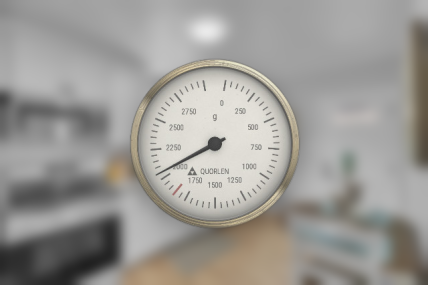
2050 g
